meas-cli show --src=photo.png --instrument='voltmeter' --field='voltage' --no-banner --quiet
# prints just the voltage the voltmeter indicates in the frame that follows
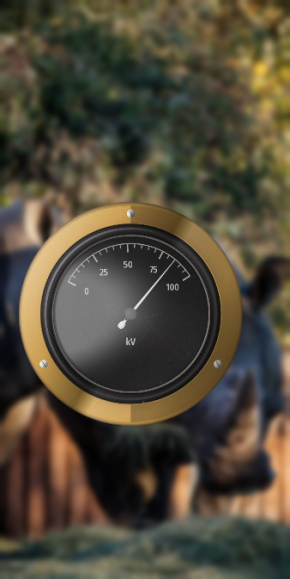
85 kV
